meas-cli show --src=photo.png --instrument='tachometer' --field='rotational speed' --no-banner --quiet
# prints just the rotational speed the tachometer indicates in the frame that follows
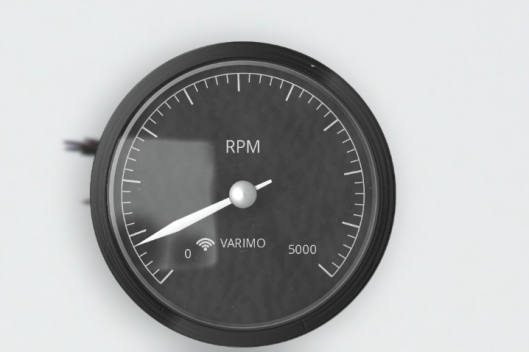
400 rpm
